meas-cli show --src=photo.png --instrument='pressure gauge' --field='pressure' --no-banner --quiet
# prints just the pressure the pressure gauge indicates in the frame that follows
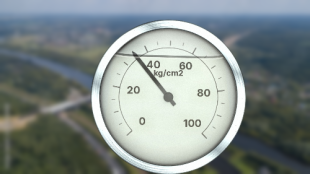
35 kg/cm²
